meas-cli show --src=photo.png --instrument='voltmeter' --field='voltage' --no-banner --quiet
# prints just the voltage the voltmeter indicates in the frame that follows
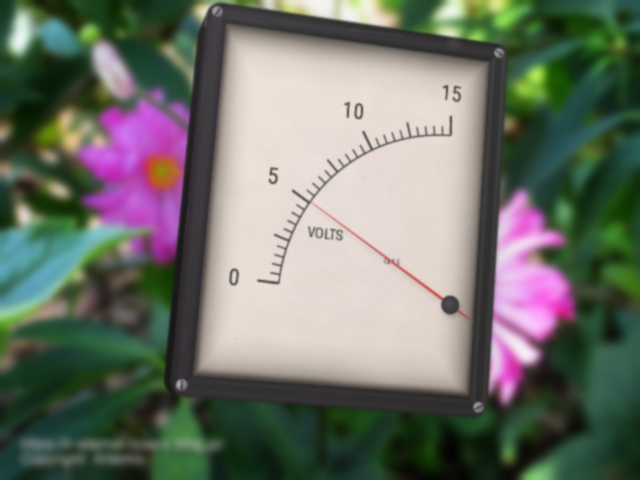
5 V
